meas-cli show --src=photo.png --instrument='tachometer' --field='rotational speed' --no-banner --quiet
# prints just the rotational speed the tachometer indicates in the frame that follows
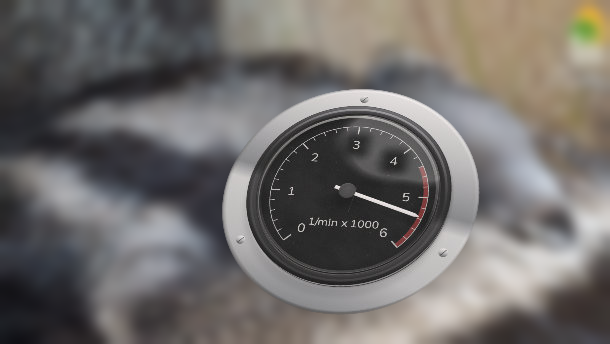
5400 rpm
